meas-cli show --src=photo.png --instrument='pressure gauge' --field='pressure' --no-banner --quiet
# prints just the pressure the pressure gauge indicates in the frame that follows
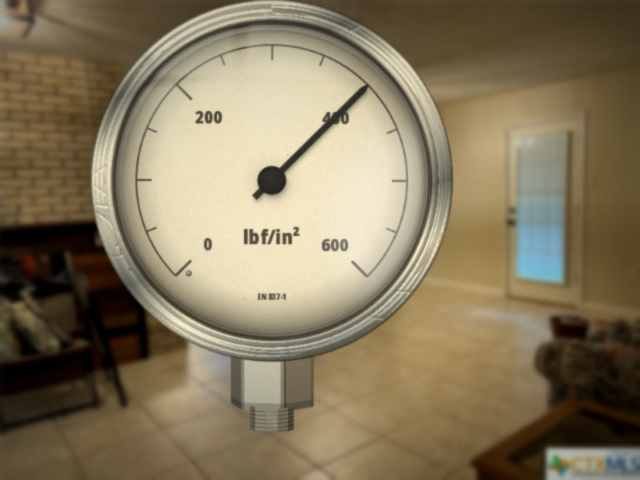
400 psi
